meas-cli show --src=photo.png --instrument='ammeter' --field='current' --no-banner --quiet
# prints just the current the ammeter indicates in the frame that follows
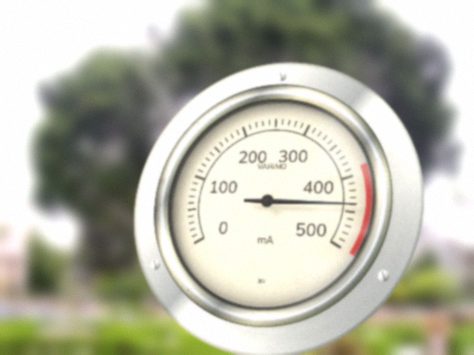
440 mA
